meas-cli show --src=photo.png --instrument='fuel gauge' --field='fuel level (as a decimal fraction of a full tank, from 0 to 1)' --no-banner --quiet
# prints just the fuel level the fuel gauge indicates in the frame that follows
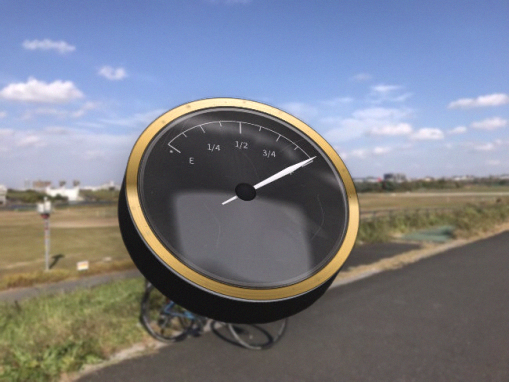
1
